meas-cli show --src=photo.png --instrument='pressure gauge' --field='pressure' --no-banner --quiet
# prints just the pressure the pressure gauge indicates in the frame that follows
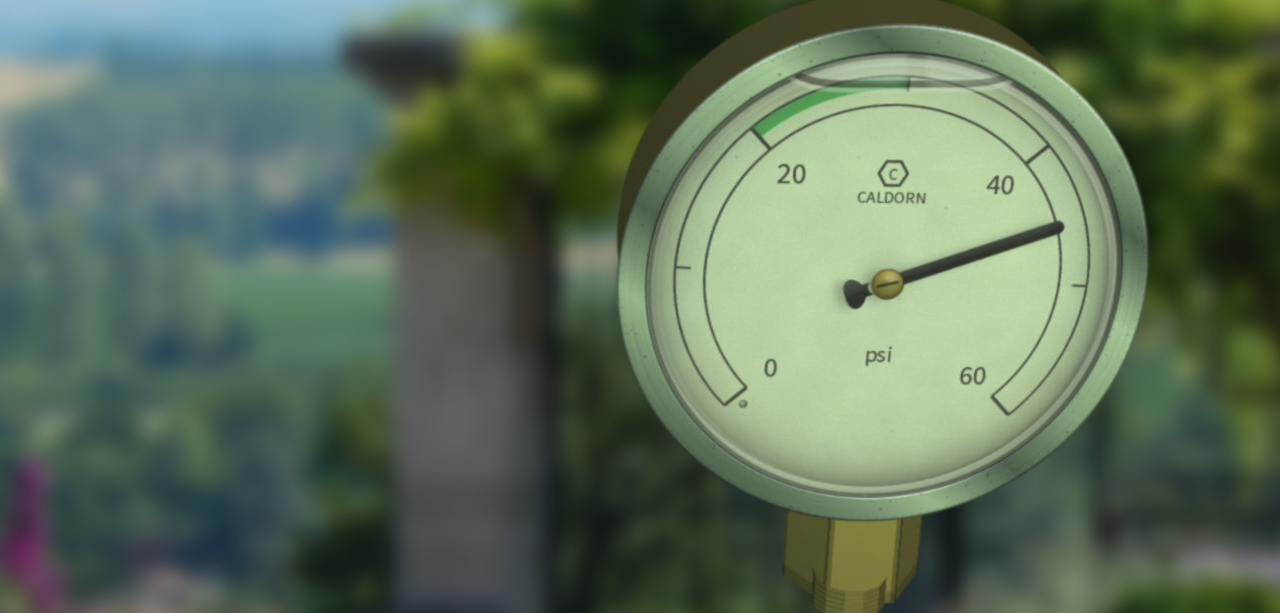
45 psi
